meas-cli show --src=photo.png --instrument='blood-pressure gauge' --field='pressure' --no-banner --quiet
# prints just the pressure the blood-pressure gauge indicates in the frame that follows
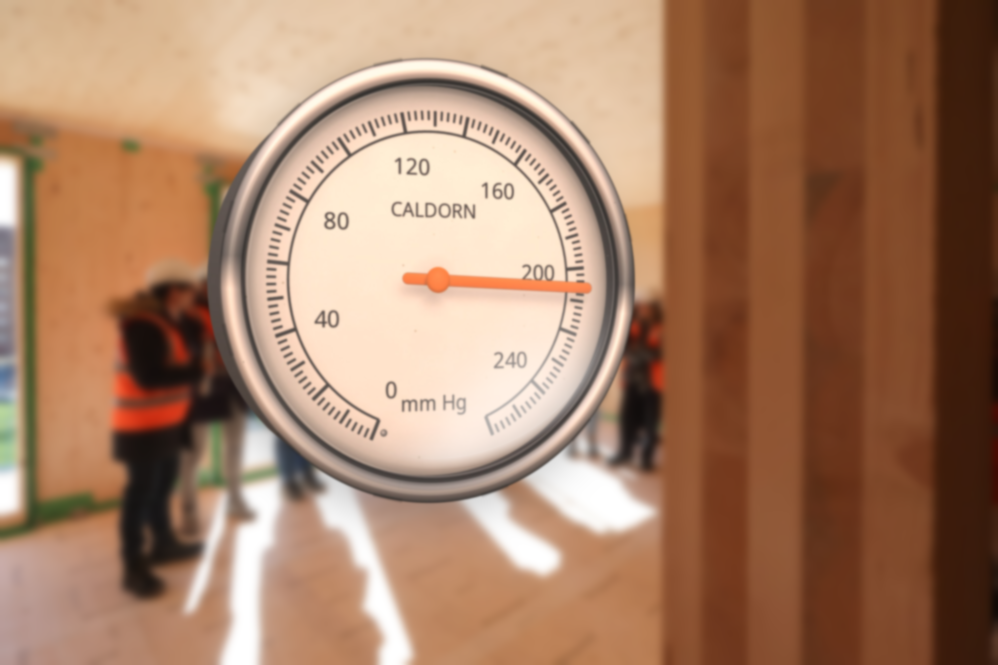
206 mmHg
